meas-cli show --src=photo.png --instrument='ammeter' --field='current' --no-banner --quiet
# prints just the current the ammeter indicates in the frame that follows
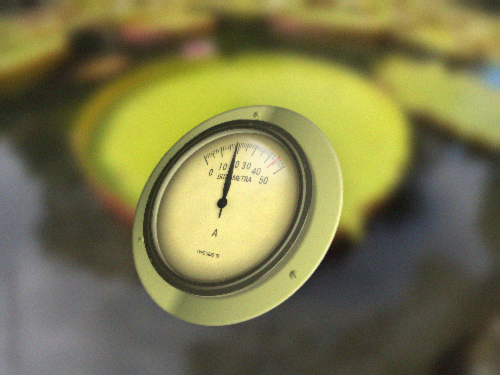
20 A
